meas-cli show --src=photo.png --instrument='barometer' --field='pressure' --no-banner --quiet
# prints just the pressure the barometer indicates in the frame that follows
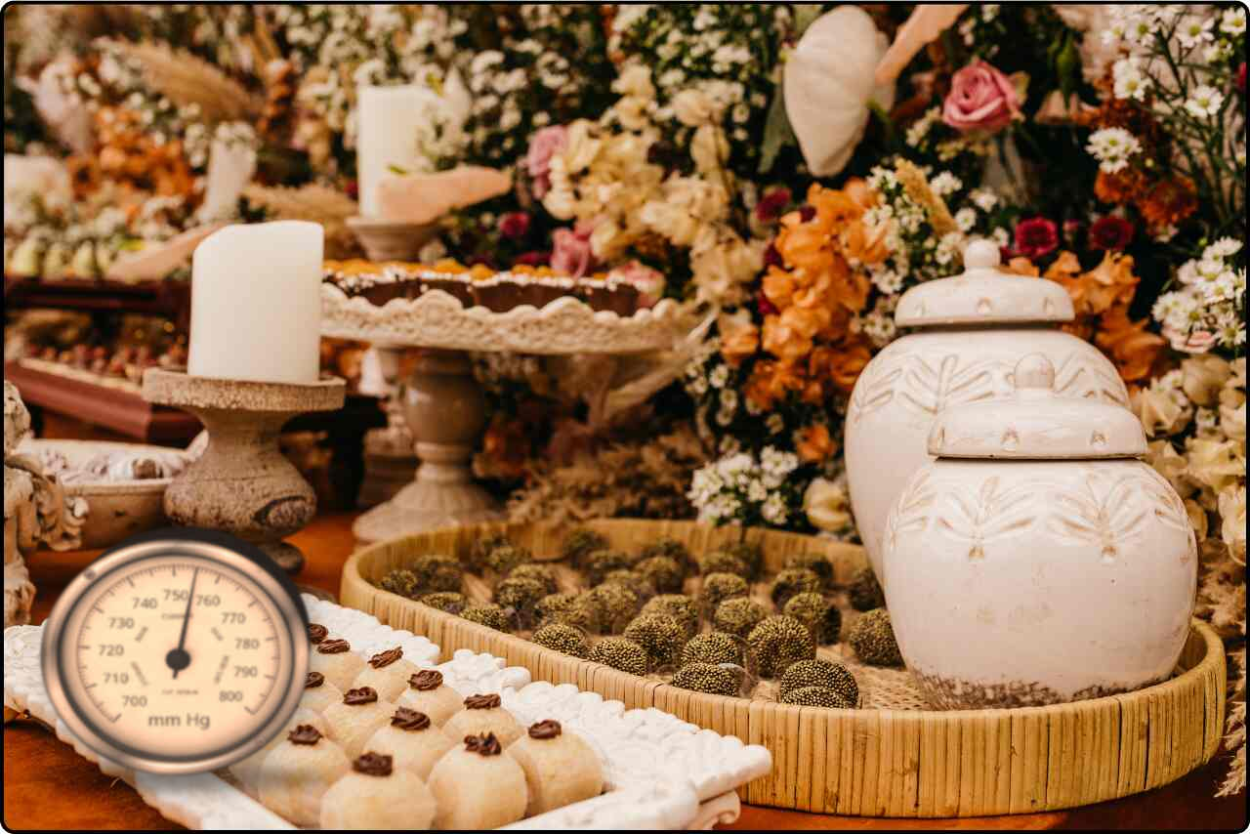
755 mmHg
